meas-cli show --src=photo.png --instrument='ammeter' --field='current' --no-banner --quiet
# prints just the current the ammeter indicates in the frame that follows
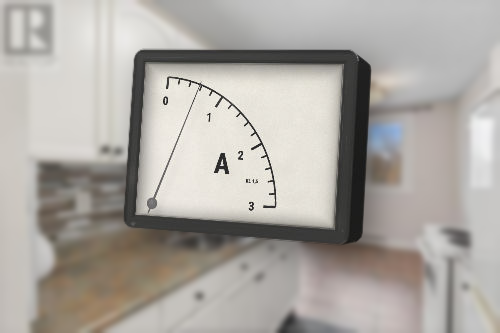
0.6 A
